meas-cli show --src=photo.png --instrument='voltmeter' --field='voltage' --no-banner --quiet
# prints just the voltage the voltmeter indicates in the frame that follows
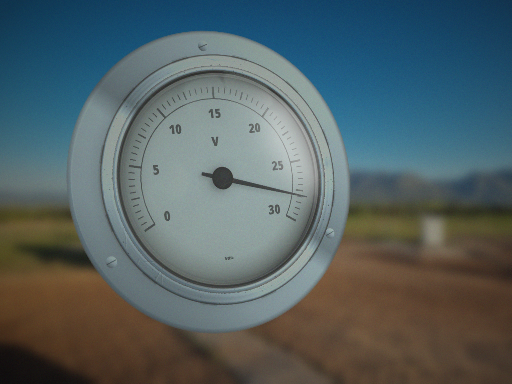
28 V
